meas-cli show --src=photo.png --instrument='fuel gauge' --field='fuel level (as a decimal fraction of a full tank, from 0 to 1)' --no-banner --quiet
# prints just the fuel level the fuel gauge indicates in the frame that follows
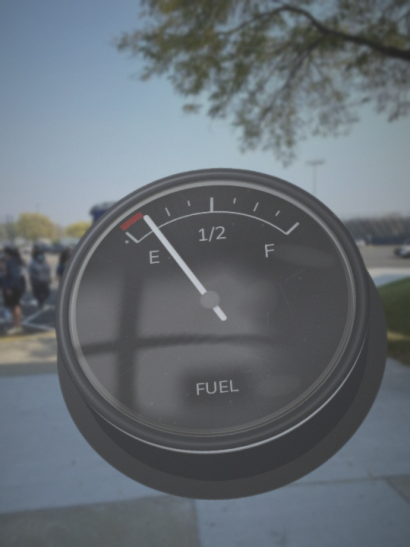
0.125
